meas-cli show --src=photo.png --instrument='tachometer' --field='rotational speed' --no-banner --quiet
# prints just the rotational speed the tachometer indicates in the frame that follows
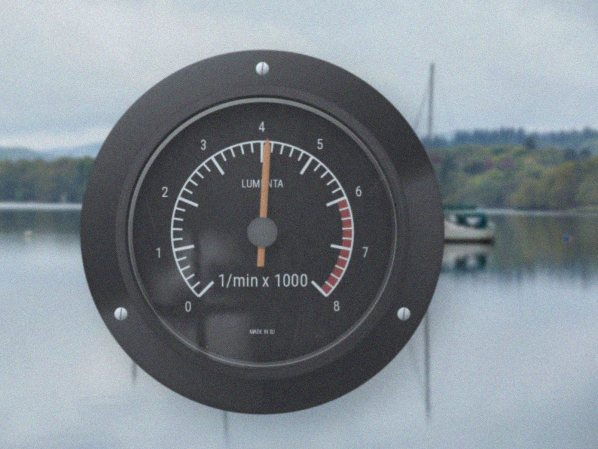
4100 rpm
